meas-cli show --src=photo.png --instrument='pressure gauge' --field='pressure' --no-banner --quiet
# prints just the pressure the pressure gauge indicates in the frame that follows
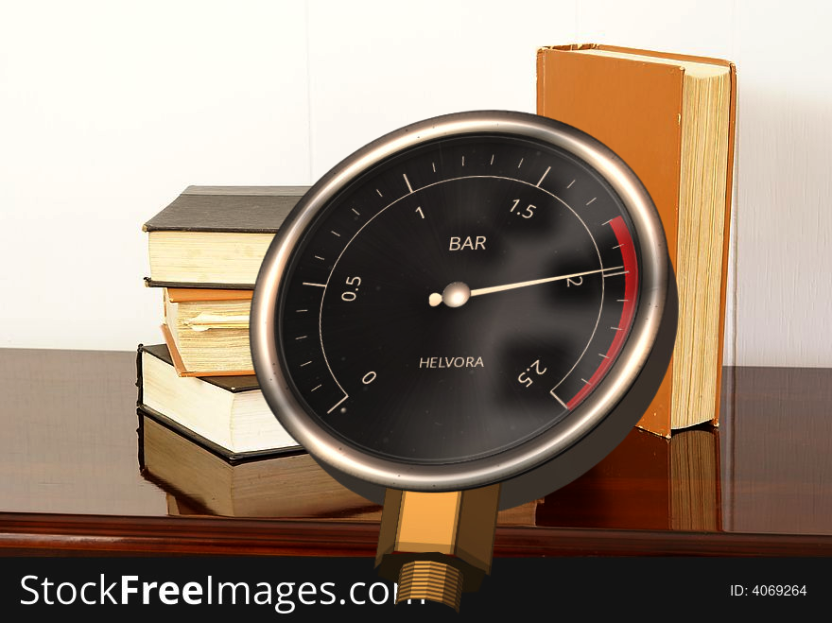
2 bar
